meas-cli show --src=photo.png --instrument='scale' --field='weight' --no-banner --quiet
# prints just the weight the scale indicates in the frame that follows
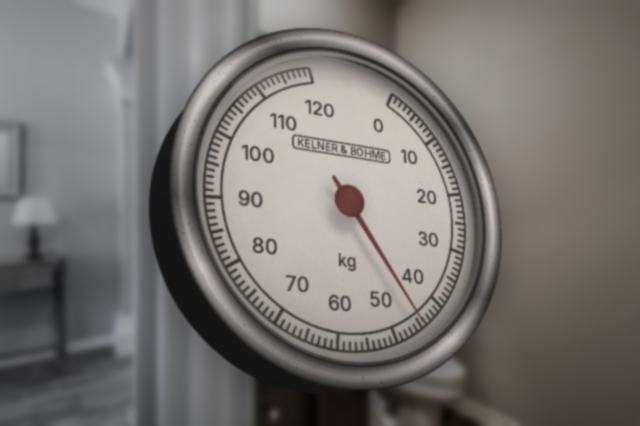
45 kg
